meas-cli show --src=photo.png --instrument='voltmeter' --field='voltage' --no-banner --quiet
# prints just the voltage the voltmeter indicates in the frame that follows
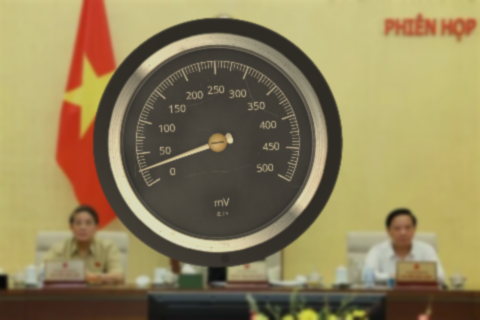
25 mV
